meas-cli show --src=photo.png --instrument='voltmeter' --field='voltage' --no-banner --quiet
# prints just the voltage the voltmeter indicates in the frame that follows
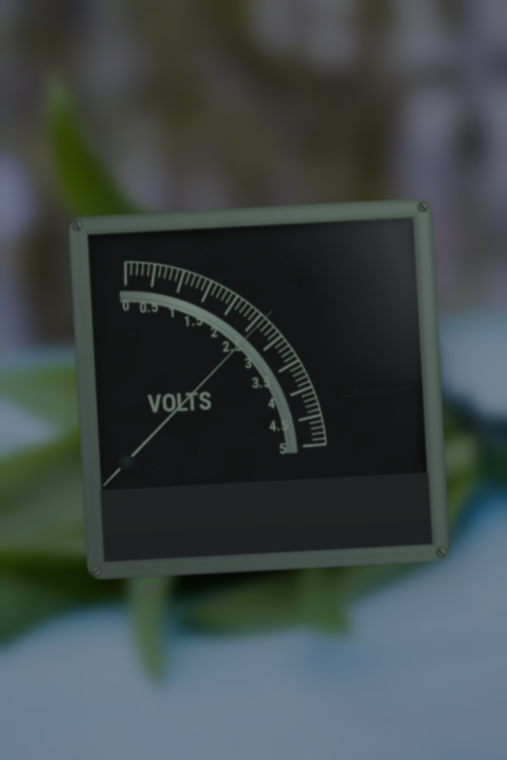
2.6 V
